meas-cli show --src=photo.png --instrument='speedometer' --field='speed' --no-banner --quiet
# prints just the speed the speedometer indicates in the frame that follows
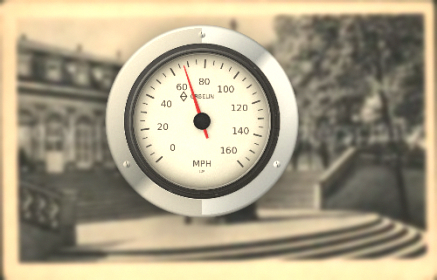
67.5 mph
